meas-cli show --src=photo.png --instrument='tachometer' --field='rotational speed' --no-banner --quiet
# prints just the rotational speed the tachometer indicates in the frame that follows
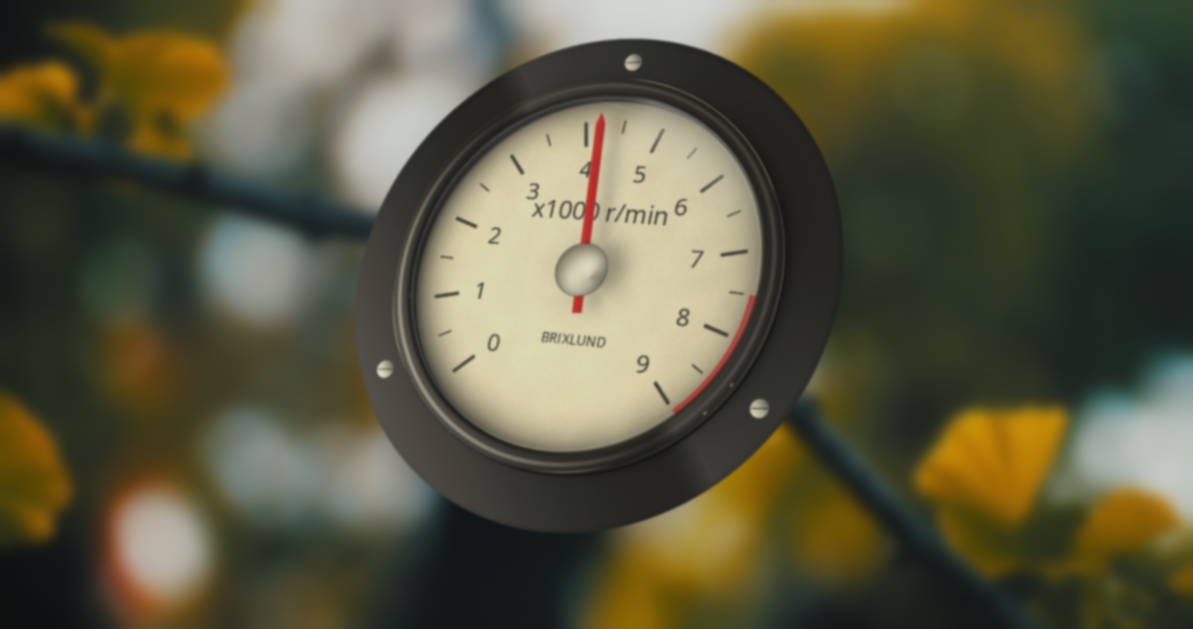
4250 rpm
